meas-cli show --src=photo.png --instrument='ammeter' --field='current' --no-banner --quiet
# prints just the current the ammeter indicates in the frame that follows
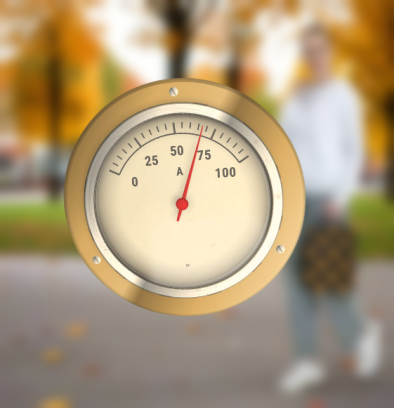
67.5 A
